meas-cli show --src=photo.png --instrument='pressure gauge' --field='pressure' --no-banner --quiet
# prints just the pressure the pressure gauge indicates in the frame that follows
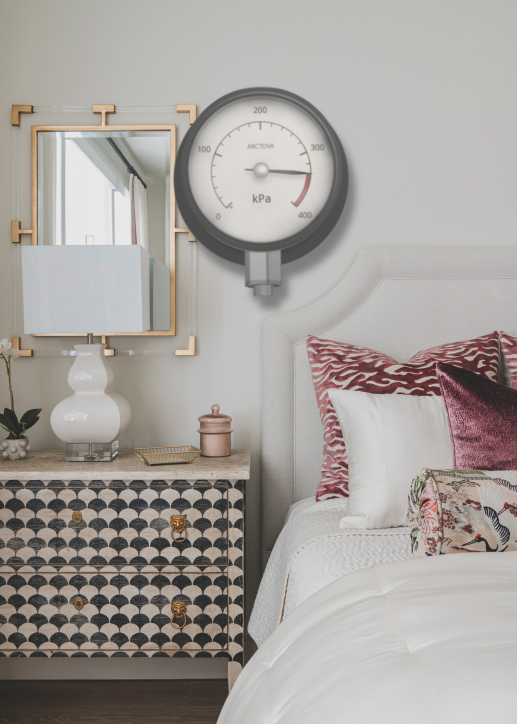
340 kPa
